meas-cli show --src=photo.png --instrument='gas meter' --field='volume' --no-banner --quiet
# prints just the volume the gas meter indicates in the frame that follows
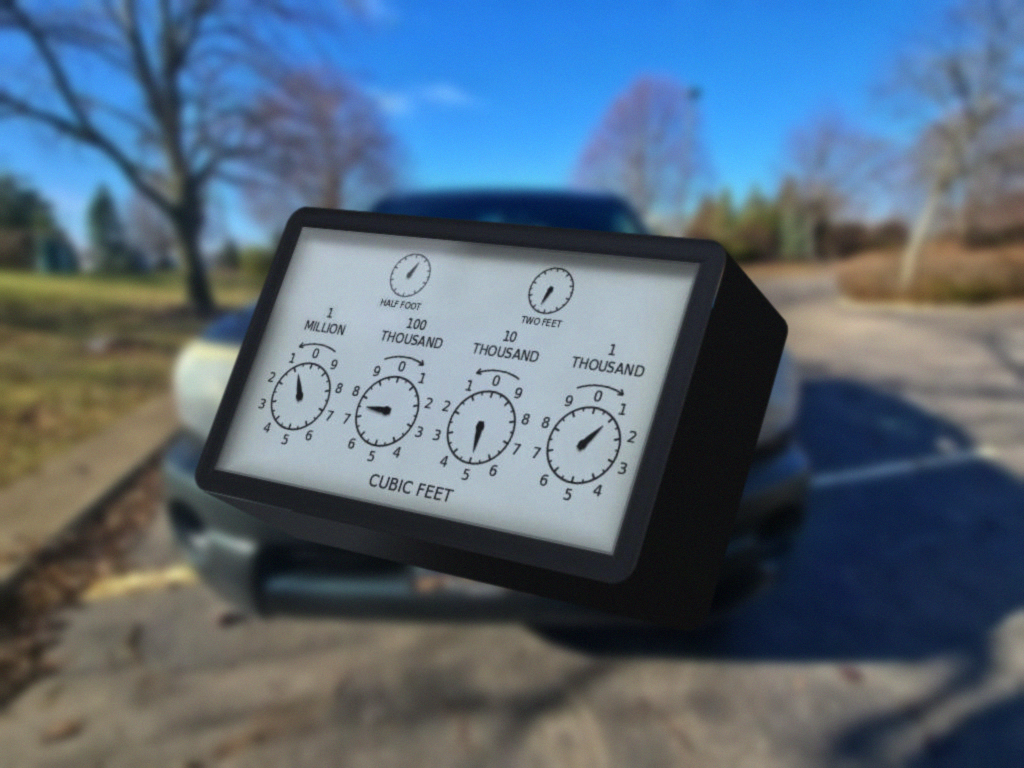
75100 ft³
